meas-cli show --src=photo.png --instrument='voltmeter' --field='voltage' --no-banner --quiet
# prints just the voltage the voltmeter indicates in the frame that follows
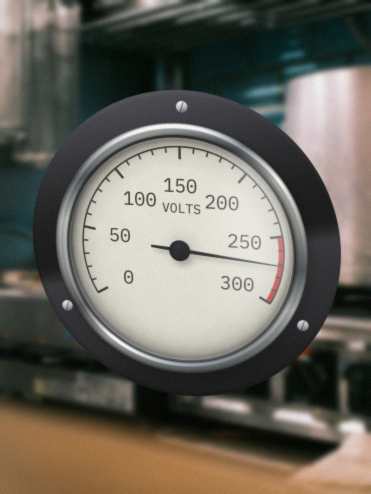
270 V
